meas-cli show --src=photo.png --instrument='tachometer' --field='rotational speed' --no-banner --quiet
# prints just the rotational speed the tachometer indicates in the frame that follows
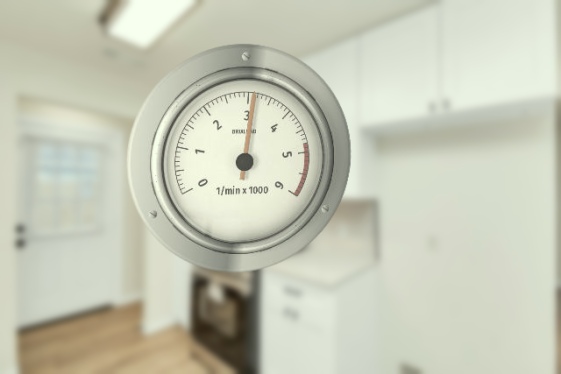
3100 rpm
